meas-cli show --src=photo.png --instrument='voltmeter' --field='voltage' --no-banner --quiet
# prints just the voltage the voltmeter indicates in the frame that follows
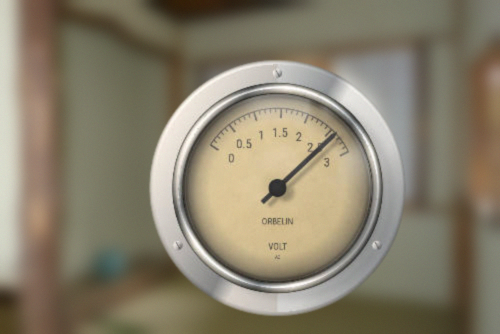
2.6 V
